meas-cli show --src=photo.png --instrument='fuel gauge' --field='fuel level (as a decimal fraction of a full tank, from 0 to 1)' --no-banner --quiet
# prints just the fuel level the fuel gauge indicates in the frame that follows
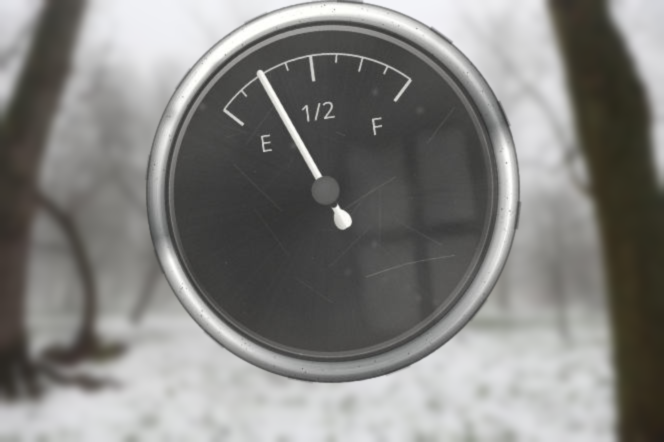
0.25
